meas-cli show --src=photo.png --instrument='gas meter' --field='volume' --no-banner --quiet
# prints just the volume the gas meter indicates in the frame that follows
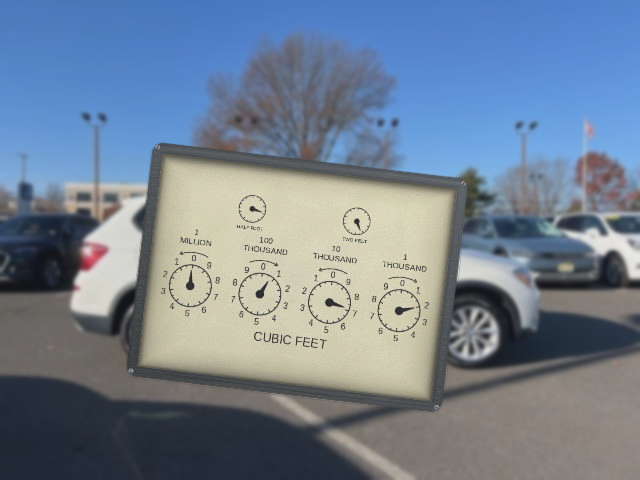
7200 ft³
